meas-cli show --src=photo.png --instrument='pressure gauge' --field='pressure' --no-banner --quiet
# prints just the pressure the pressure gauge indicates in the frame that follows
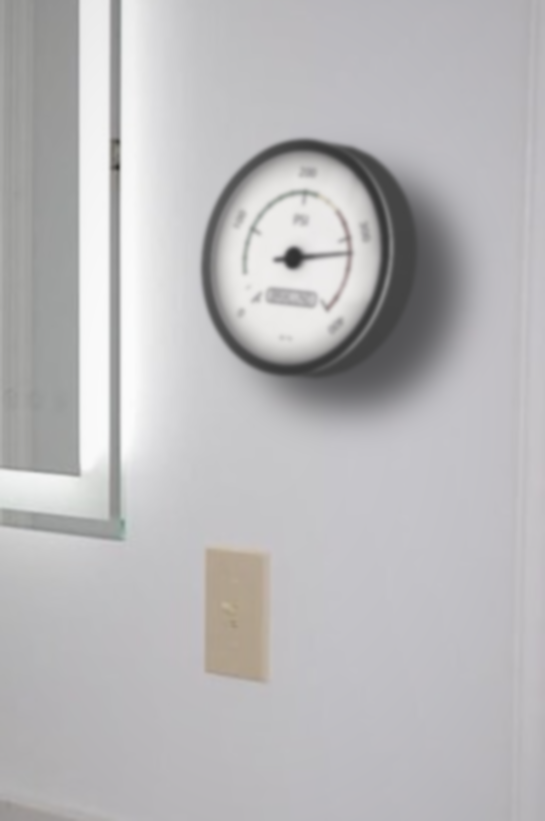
320 psi
